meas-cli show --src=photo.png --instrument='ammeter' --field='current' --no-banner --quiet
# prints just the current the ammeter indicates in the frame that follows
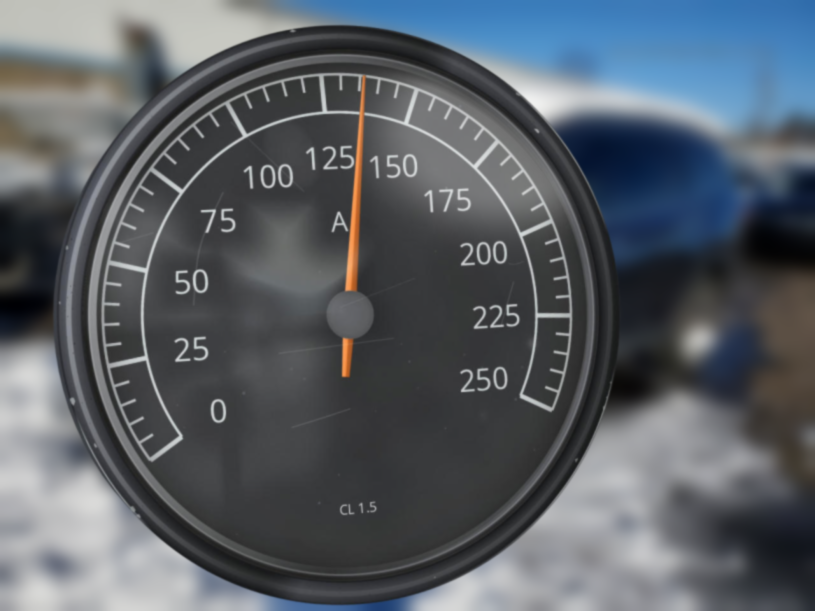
135 A
